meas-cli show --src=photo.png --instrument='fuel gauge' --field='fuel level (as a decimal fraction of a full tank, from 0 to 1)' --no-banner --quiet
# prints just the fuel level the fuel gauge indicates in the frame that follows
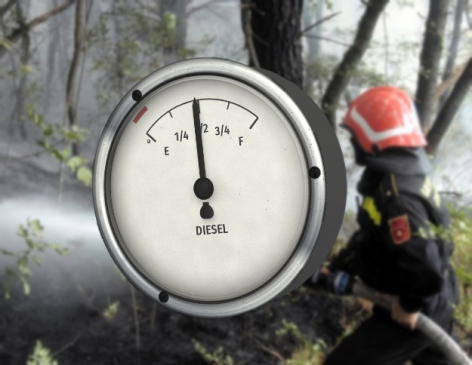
0.5
